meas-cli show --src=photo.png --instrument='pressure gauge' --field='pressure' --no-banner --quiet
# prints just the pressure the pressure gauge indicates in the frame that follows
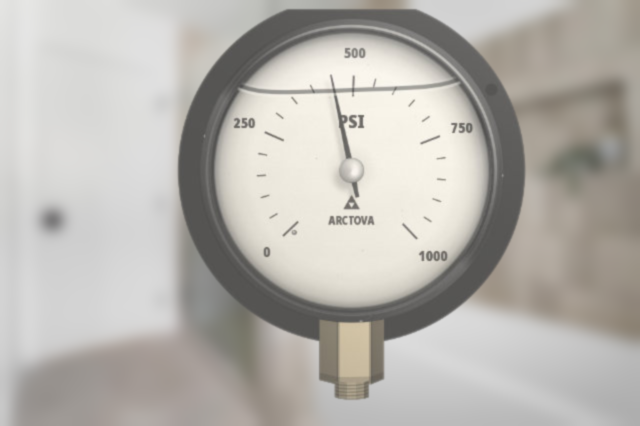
450 psi
